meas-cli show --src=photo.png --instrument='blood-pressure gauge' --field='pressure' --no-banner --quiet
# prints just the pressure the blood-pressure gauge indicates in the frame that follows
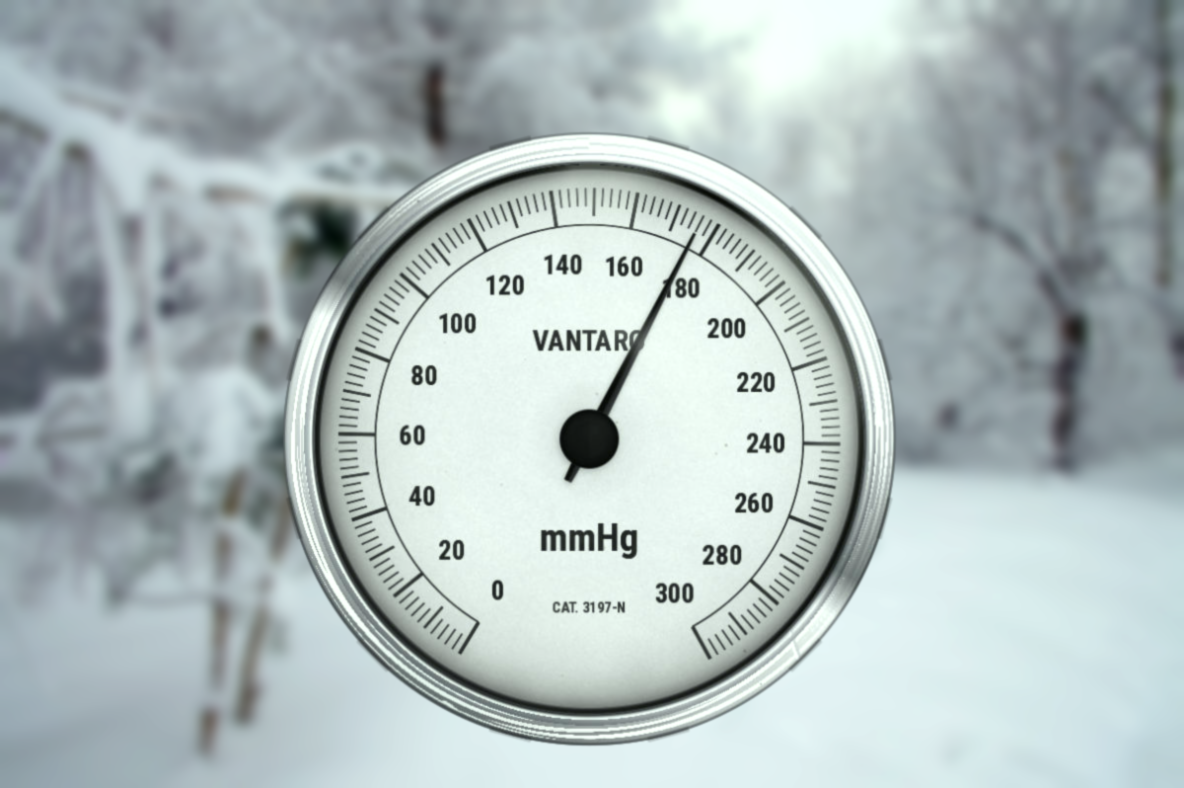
176 mmHg
